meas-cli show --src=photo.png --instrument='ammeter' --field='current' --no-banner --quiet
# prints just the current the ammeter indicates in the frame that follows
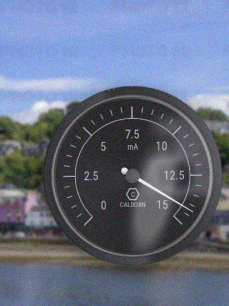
14.25 mA
